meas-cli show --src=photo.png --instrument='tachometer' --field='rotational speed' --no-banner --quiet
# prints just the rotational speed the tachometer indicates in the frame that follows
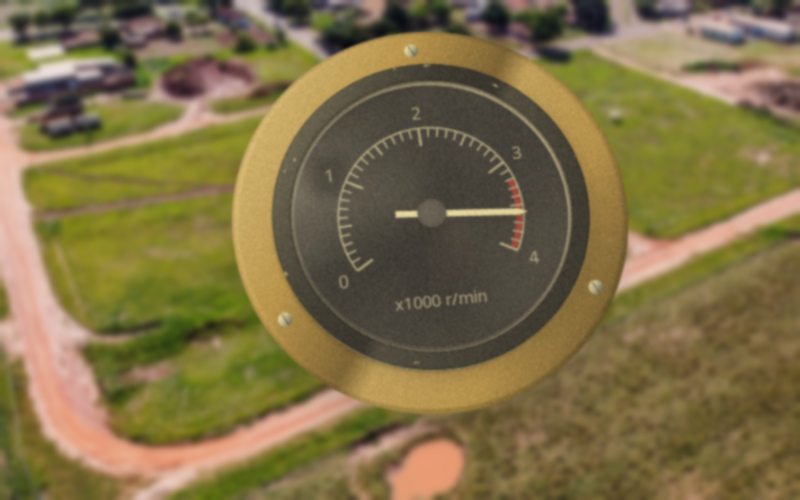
3600 rpm
